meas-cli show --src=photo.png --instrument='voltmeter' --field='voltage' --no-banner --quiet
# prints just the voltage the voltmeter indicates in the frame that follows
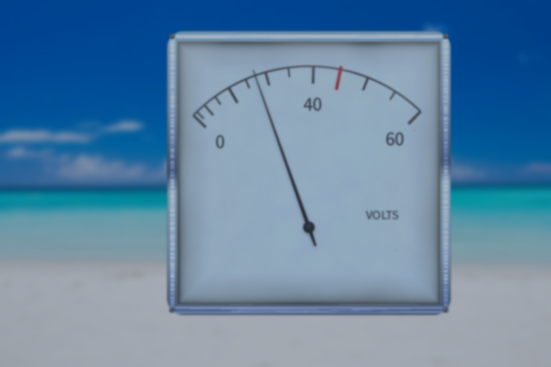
27.5 V
